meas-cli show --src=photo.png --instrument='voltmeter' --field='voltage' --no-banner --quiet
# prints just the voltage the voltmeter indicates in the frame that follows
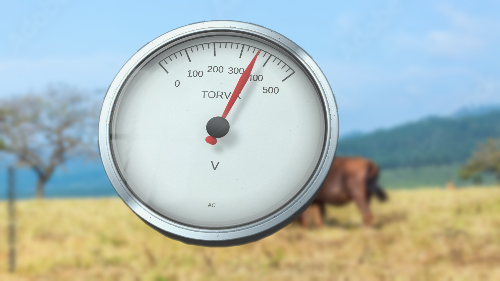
360 V
